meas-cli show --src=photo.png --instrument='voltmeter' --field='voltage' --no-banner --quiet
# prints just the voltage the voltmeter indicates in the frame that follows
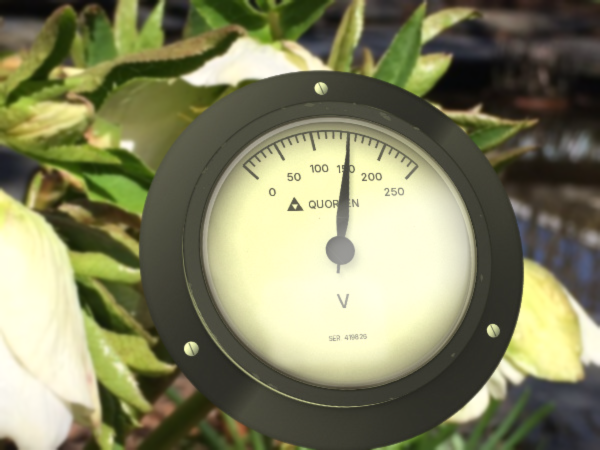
150 V
